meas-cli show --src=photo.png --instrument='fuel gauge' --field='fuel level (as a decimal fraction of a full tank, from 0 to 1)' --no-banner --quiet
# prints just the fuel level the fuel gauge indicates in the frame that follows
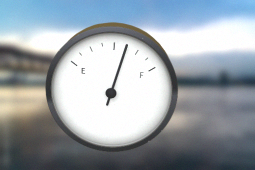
0.625
